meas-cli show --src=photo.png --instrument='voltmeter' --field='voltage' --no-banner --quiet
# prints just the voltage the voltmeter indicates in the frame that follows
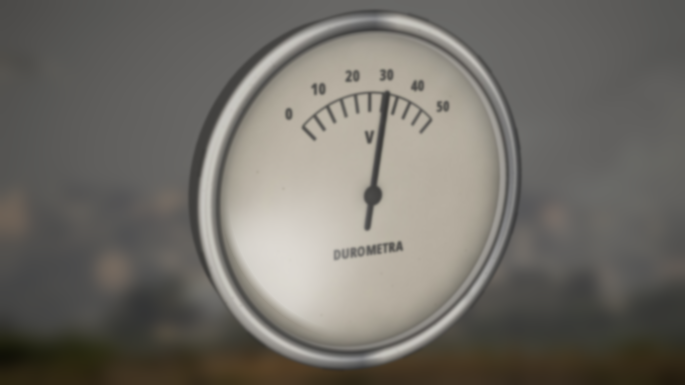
30 V
